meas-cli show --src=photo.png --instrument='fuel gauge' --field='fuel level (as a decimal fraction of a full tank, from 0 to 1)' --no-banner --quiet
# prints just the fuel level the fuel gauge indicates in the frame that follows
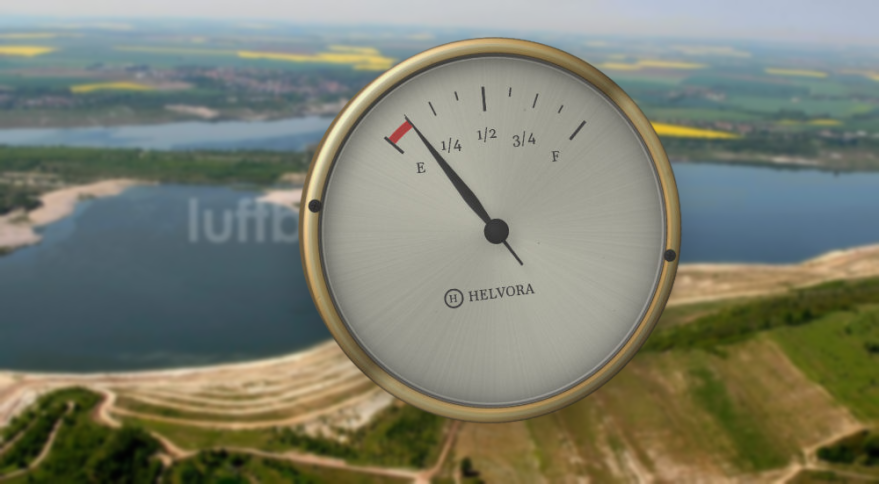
0.125
